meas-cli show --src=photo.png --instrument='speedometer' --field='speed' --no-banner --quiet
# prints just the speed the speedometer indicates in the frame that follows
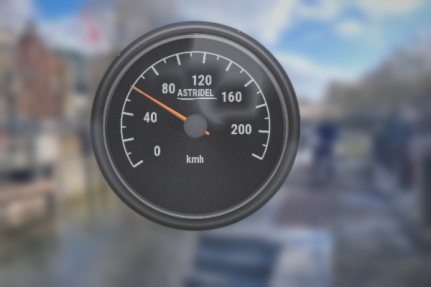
60 km/h
